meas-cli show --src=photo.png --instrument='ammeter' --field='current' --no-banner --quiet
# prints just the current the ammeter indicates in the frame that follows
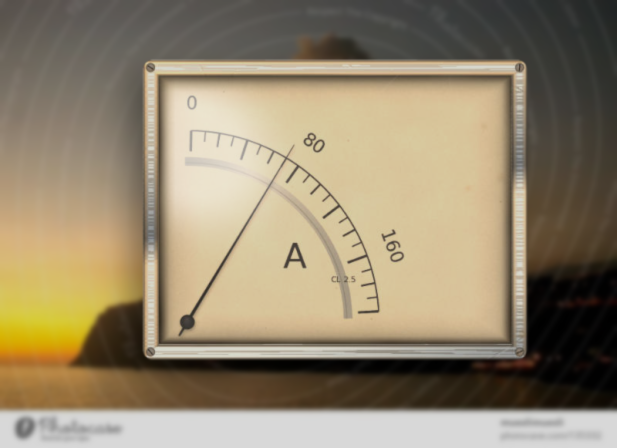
70 A
